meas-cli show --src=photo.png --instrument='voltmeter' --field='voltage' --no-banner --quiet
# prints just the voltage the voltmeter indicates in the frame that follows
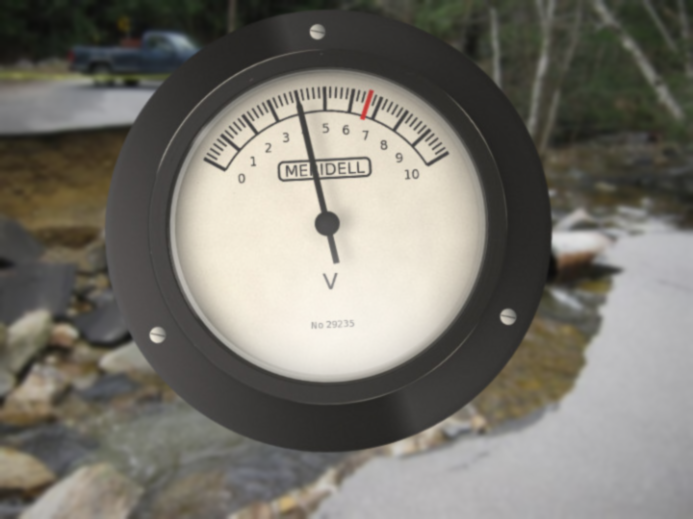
4 V
